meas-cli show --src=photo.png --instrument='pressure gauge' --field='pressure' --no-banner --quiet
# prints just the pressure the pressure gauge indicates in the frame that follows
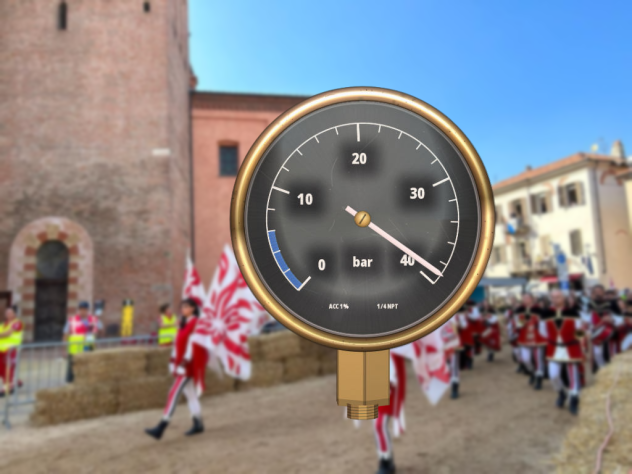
39 bar
